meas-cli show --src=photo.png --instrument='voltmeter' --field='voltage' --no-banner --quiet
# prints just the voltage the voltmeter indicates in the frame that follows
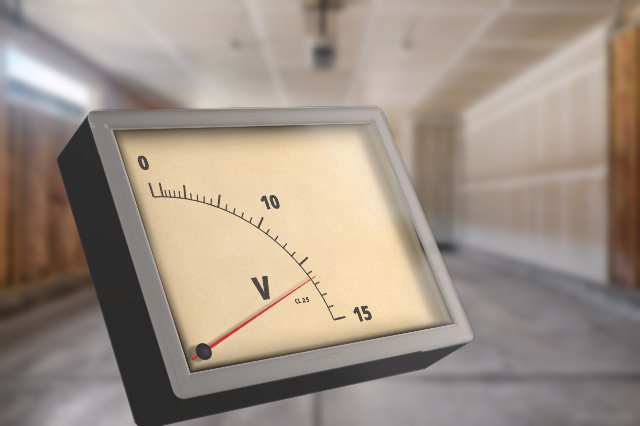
13.25 V
